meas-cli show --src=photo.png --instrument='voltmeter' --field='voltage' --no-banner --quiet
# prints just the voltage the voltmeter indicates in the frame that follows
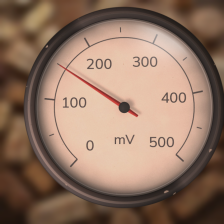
150 mV
